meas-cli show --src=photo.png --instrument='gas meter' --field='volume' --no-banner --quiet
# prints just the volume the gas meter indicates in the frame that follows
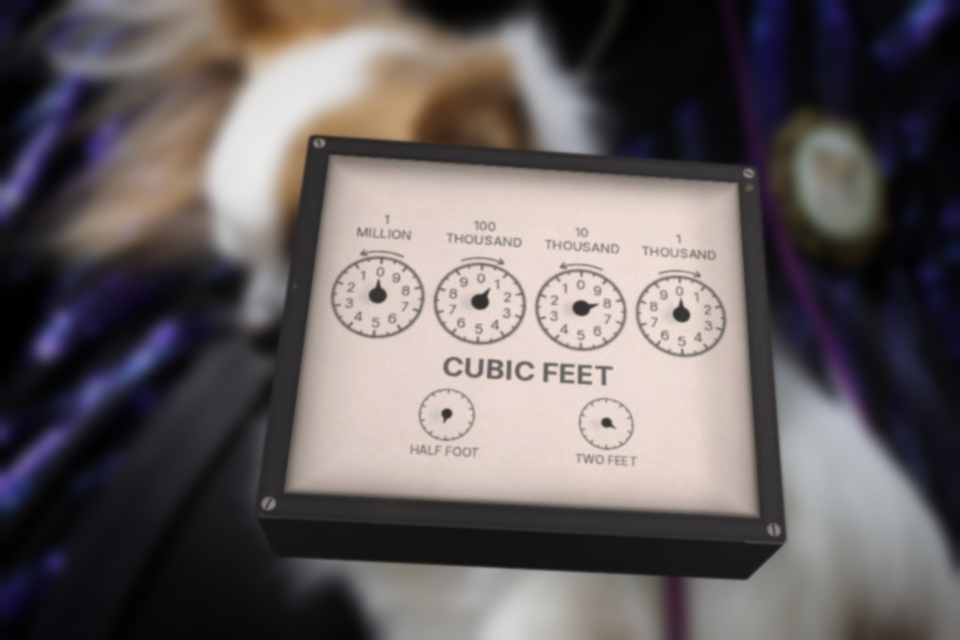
8000 ft³
